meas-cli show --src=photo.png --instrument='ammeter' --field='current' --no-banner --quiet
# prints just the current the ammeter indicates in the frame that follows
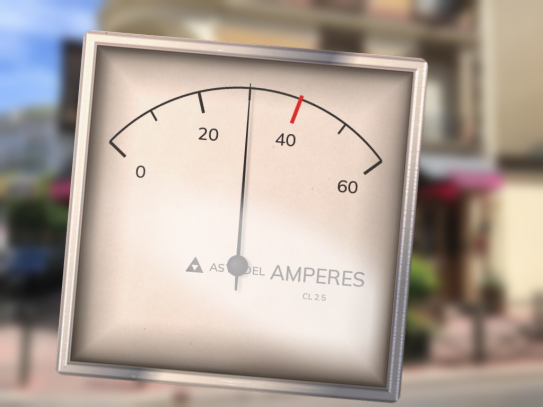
30 A
